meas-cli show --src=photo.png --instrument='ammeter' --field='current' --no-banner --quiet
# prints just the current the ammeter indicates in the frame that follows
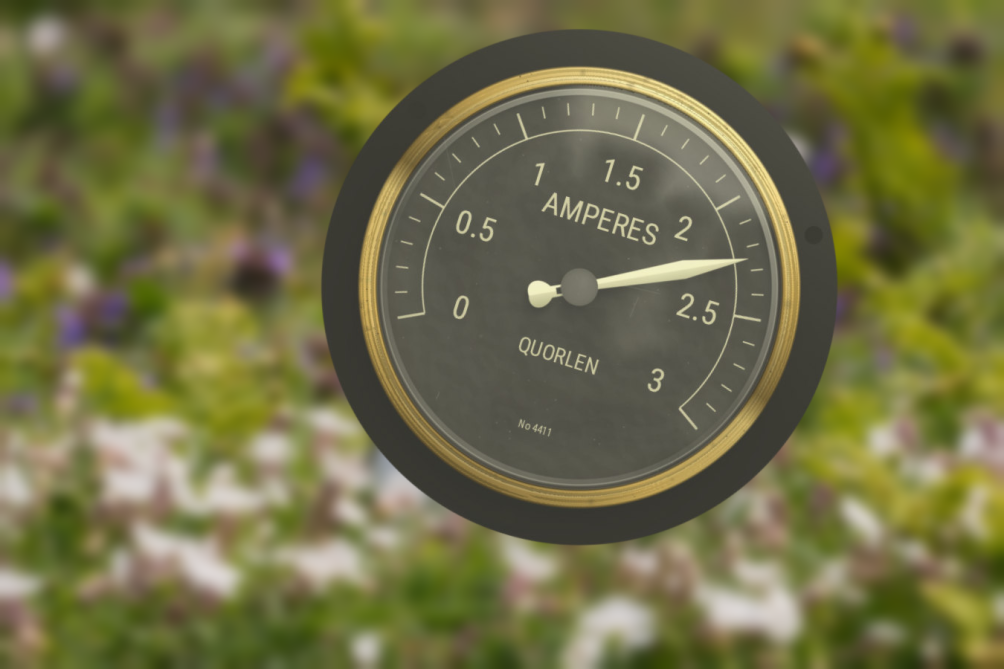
2.25 A
